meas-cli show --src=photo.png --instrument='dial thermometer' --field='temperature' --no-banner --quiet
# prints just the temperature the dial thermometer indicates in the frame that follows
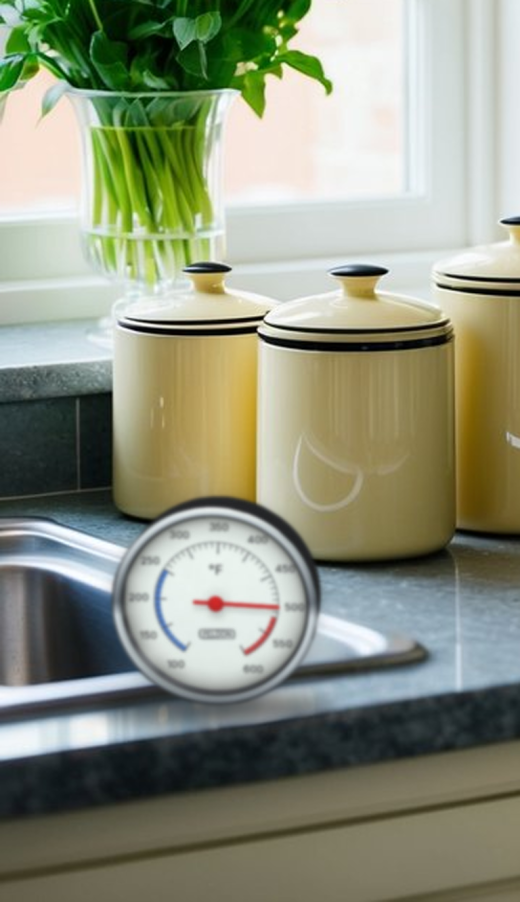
500 °F
